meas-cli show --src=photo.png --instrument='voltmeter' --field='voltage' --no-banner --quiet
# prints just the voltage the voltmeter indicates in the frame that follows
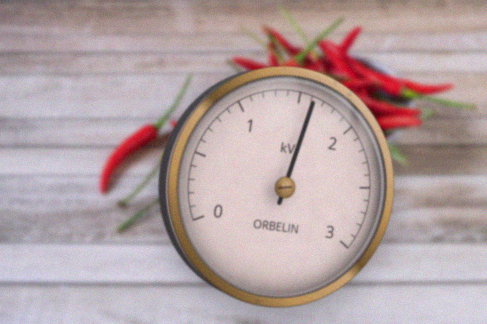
1.6 kV
